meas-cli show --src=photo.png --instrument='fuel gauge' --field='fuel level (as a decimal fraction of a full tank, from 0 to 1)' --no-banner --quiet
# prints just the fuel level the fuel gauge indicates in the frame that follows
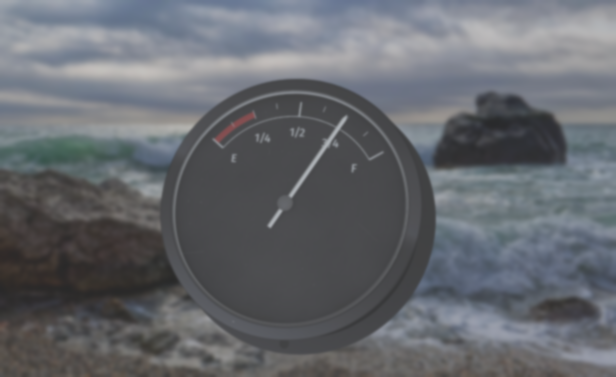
0.75
